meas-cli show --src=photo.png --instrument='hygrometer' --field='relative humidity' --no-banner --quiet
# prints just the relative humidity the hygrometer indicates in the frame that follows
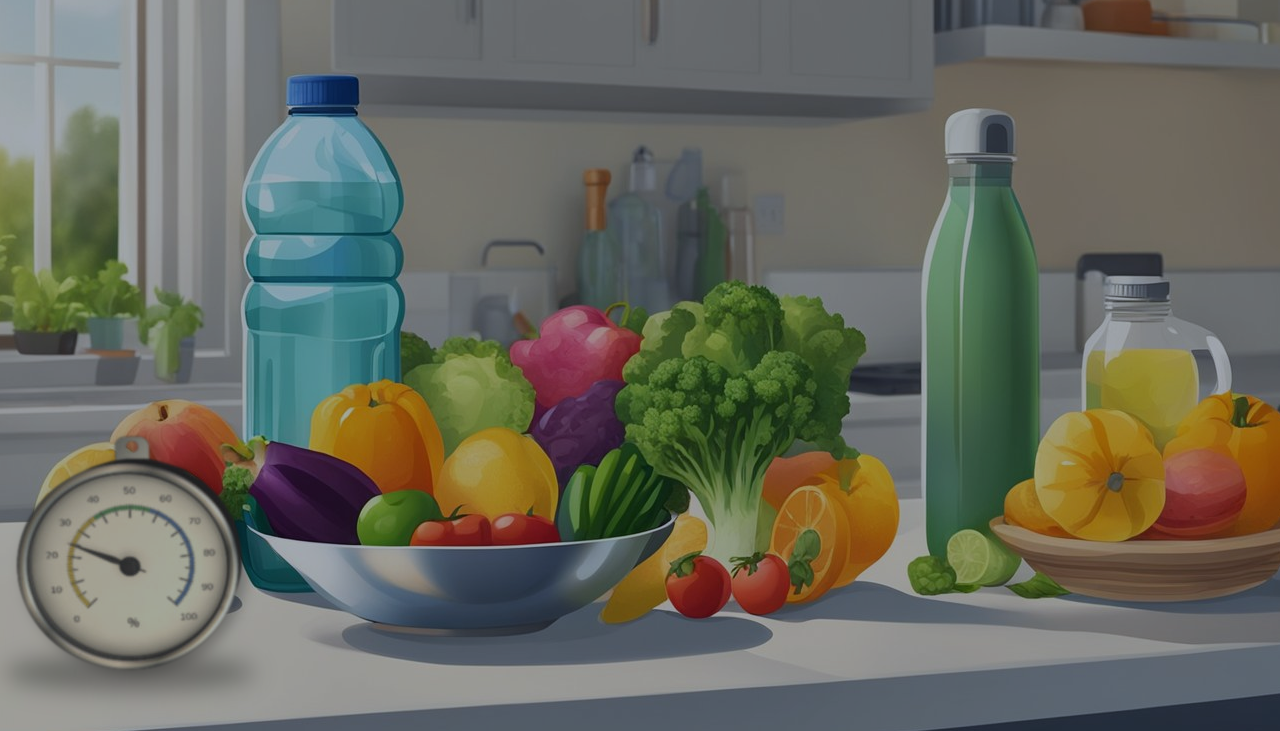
25 %
